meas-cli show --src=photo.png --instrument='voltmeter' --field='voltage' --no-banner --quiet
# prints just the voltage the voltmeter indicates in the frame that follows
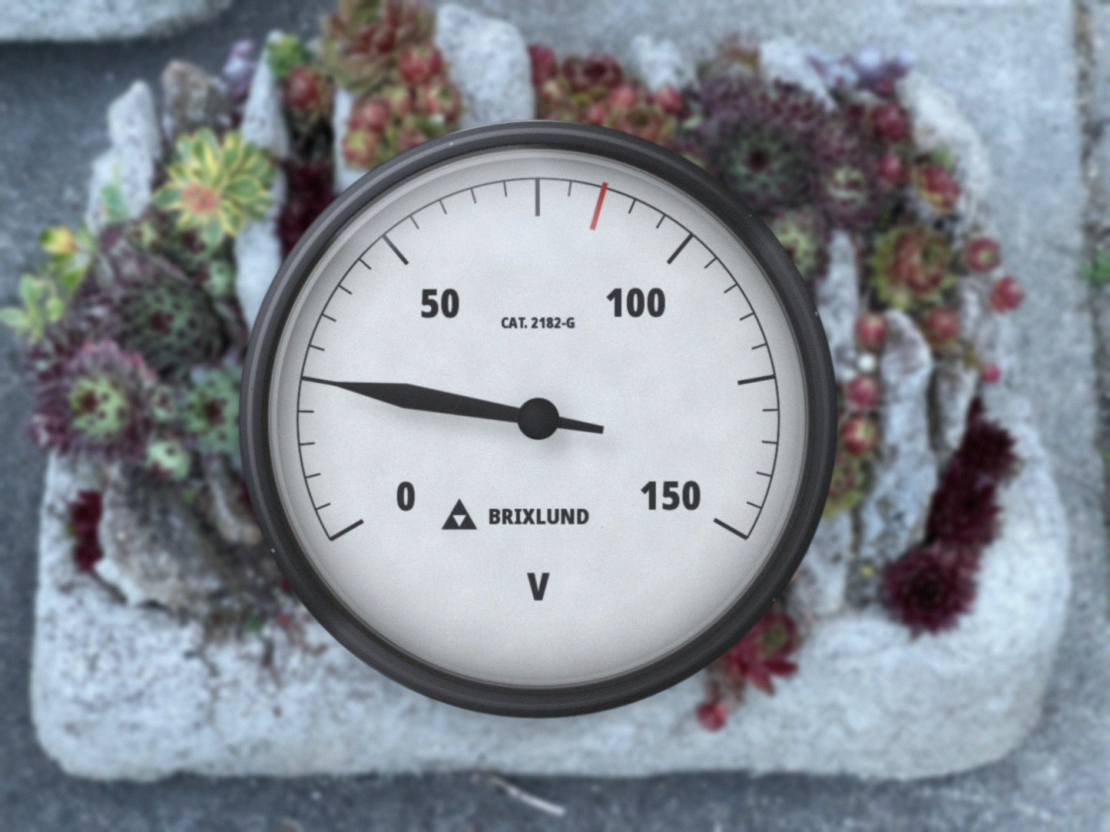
25 V
